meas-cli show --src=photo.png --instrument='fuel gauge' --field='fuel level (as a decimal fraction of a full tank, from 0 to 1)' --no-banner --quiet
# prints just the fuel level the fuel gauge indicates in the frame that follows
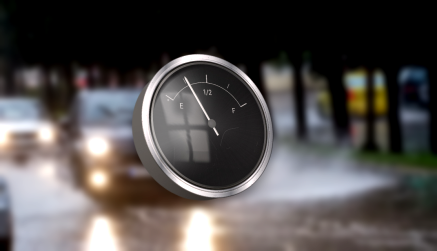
0.25
